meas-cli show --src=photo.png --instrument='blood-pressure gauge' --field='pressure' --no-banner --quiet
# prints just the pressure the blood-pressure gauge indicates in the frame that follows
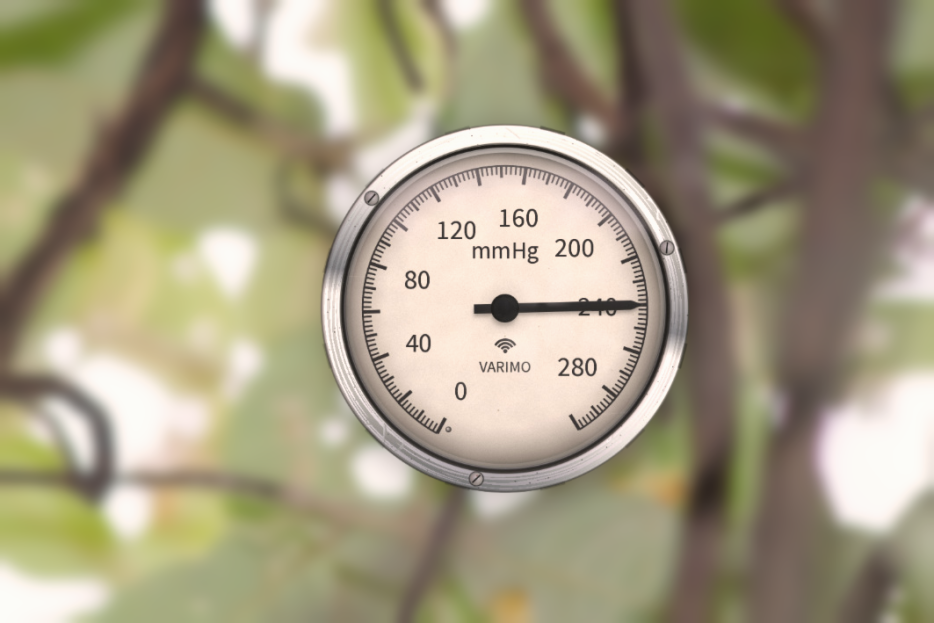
240 mmHg
